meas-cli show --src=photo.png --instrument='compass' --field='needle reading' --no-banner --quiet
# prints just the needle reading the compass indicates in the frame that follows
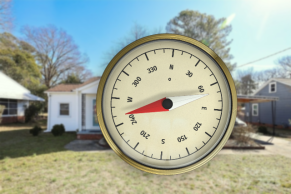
250 °
